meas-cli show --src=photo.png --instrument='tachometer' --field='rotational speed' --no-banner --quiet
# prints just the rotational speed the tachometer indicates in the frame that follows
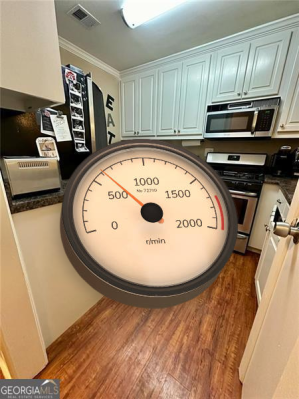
600 rpm
